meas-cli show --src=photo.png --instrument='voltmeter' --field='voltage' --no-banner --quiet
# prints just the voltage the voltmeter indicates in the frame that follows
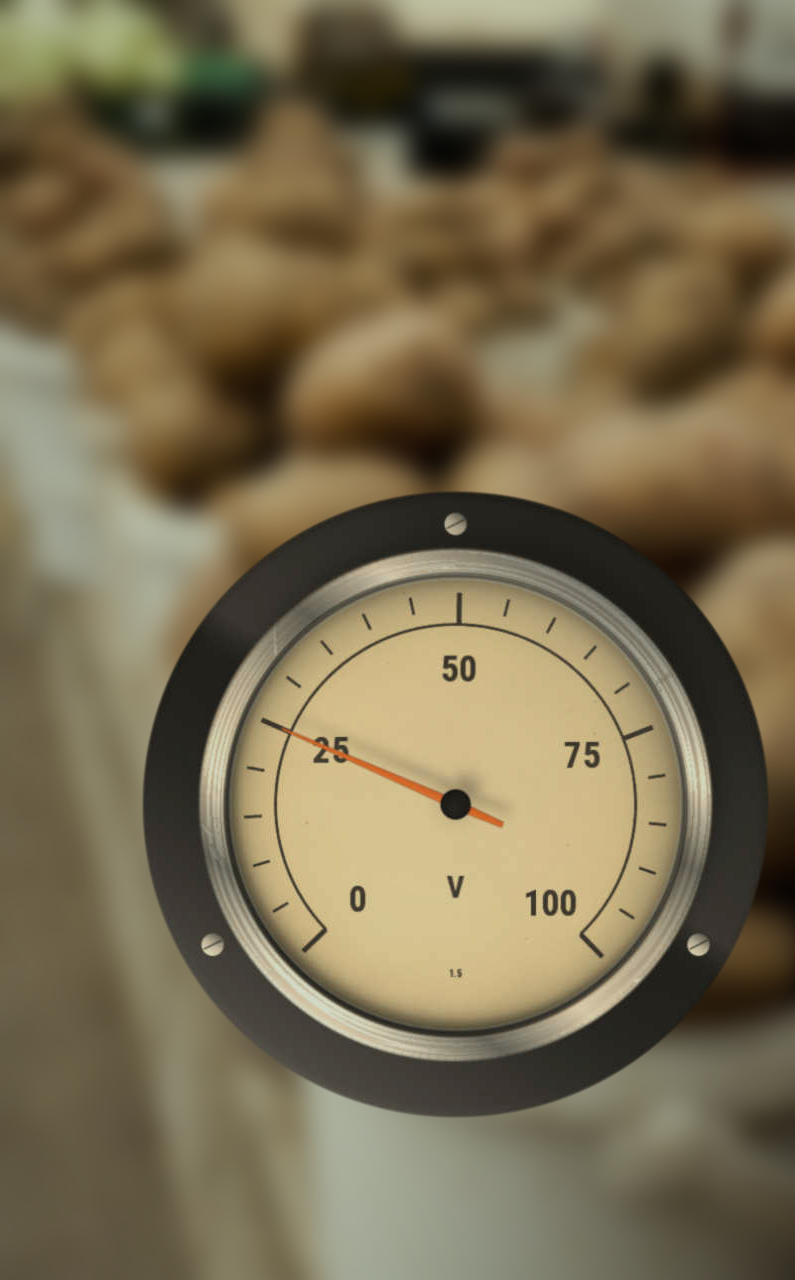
25 V
